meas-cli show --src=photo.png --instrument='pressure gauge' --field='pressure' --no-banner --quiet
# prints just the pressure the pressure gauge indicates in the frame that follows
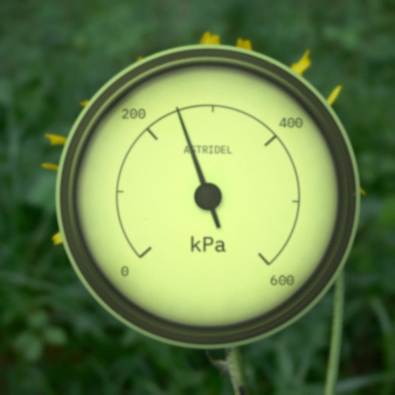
250 kPa
